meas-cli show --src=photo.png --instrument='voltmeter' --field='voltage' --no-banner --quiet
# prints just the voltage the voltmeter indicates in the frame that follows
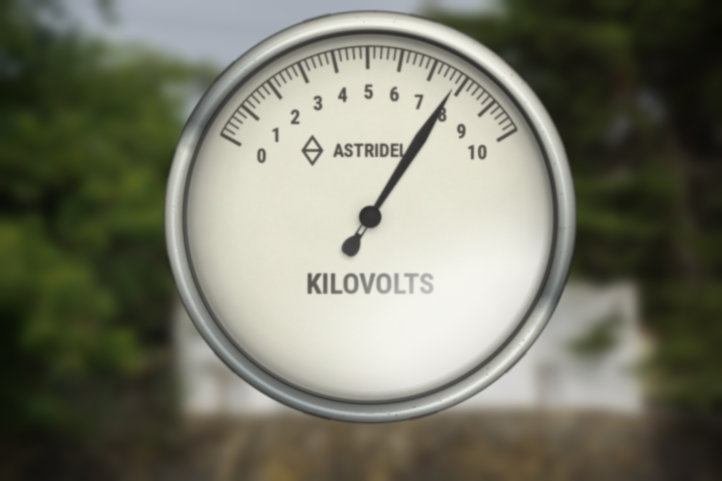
7.8 kV
